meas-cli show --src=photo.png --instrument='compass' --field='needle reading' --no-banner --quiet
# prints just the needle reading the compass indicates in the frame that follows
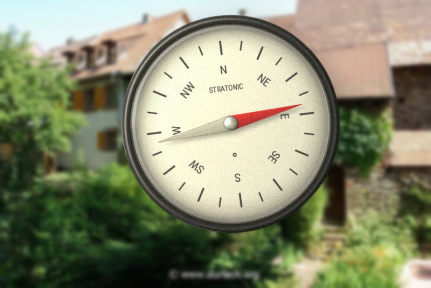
82.5 °
